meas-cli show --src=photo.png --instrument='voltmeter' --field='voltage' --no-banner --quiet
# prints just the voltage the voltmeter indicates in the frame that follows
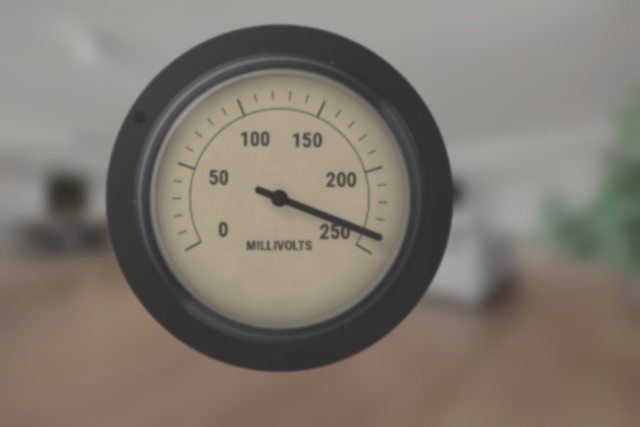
240 mV
